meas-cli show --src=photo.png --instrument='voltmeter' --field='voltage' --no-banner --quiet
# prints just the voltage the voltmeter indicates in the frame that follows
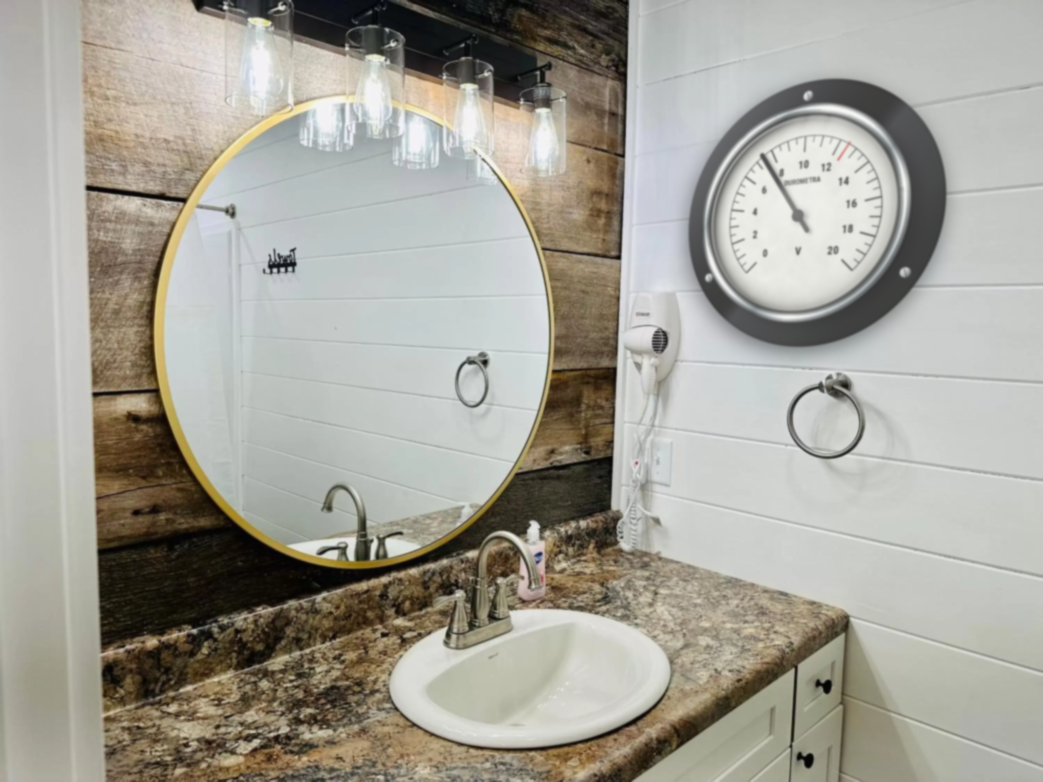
7.5 V
